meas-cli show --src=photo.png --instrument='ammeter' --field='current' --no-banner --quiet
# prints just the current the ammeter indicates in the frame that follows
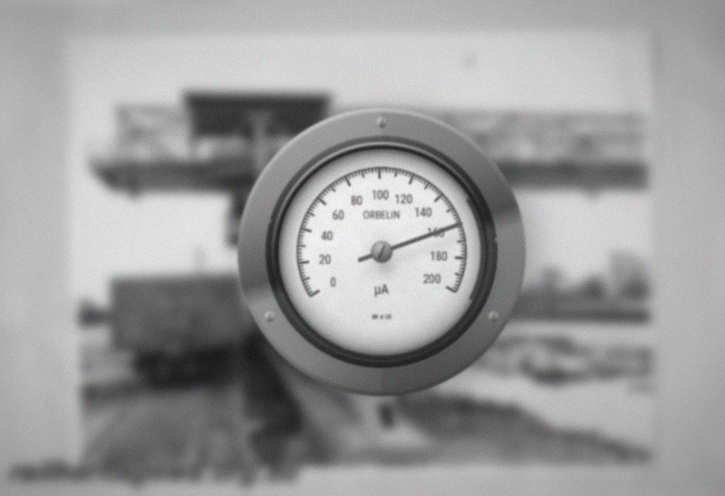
160 µA
